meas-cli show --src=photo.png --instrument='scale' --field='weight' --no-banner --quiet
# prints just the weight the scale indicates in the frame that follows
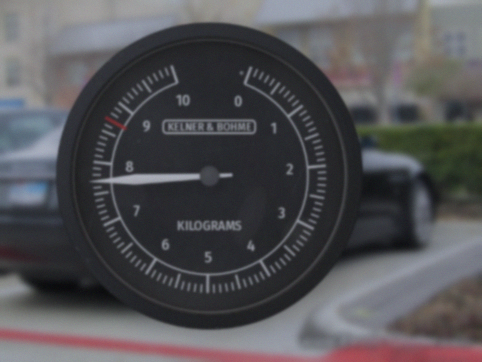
7.7 kg
